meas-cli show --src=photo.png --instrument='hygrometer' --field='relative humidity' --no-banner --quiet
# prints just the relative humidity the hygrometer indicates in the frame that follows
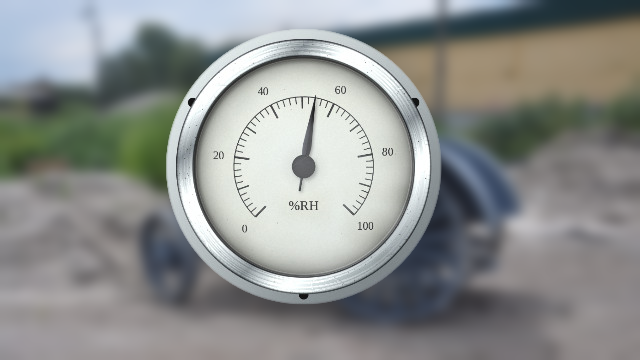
54 %
